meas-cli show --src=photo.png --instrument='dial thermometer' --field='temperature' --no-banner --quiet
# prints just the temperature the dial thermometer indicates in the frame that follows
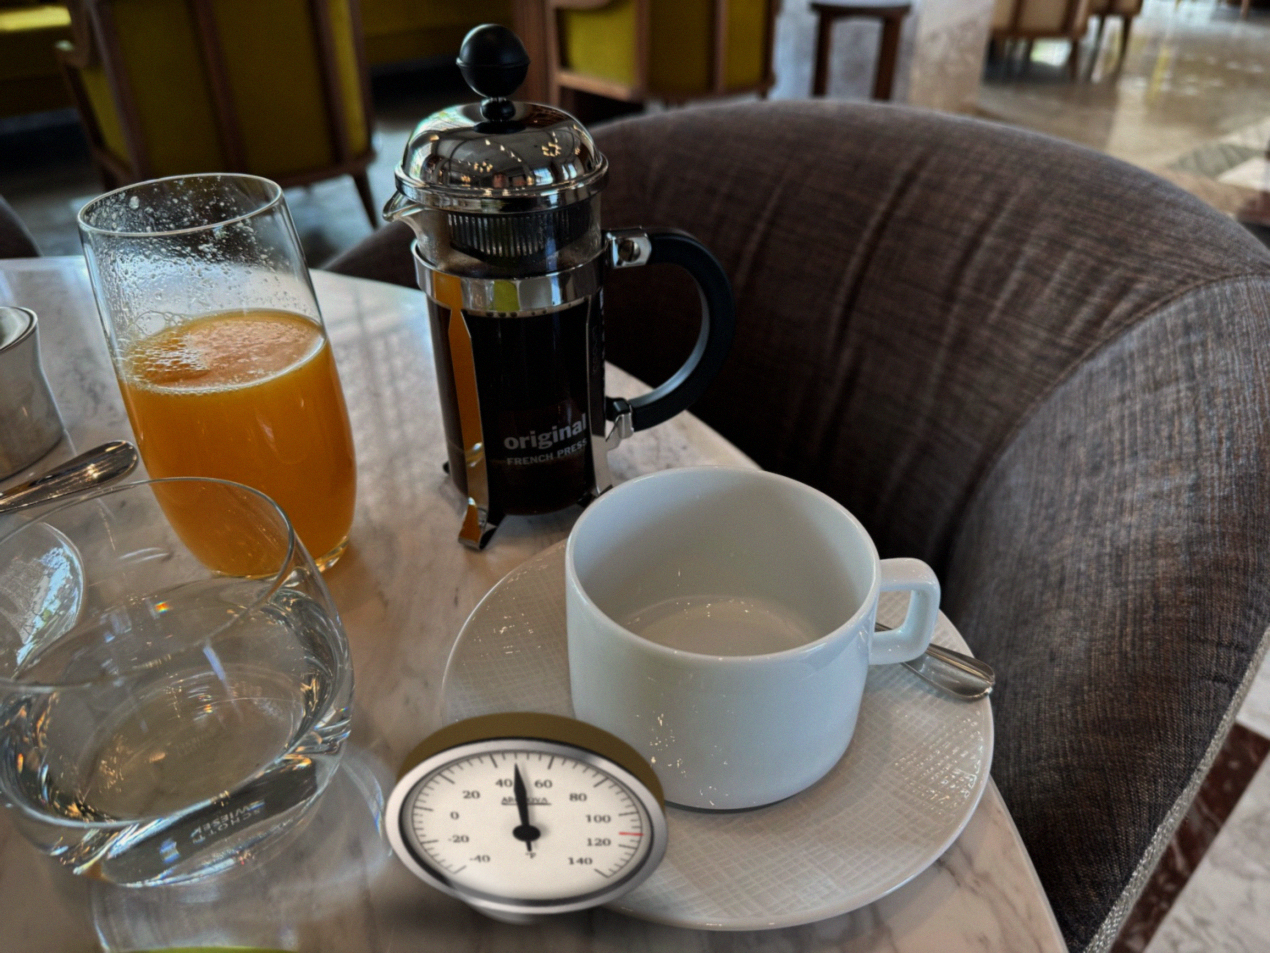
48 °F
